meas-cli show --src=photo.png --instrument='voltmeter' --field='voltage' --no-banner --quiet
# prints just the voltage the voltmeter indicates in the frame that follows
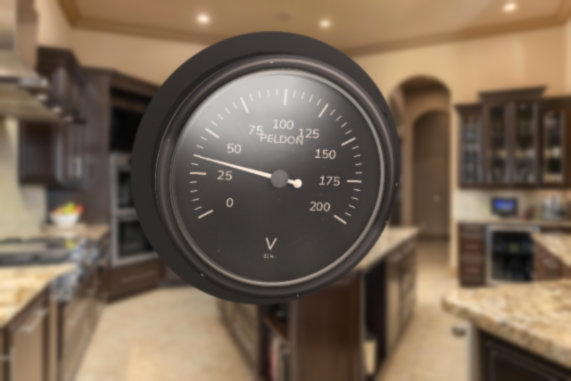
35 V
